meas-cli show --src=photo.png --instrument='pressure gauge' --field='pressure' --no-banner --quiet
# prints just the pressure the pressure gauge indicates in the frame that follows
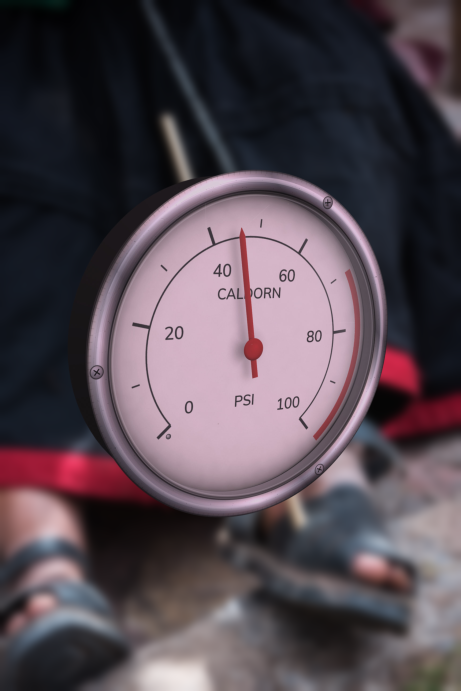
45 psi
